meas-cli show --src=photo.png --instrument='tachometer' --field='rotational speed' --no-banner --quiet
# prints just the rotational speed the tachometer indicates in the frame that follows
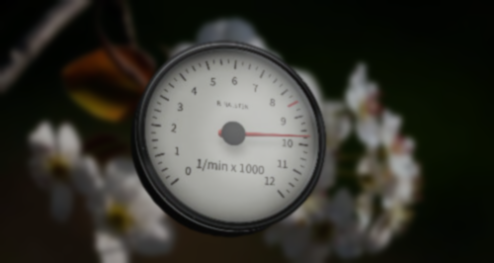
9750 rpm
